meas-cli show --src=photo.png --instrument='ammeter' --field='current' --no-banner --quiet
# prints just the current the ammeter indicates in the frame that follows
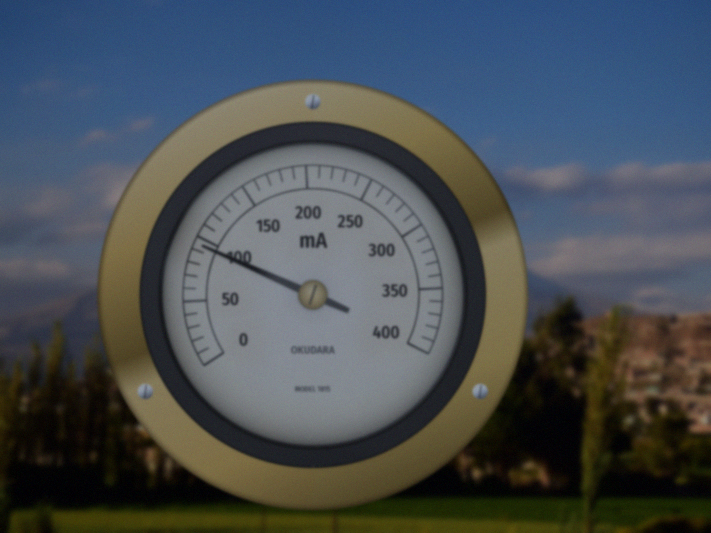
95 mA
